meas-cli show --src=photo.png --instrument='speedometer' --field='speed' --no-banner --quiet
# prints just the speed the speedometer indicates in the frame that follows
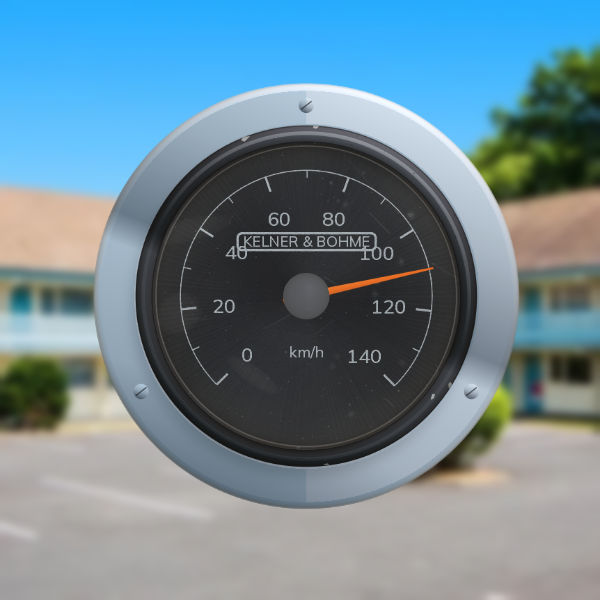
110 km/h
